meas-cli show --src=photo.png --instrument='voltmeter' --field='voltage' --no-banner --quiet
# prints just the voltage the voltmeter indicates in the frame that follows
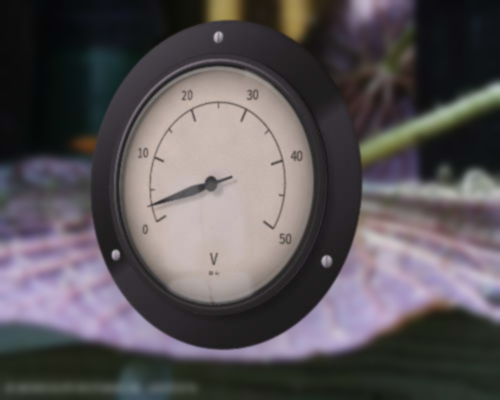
2.5 V
